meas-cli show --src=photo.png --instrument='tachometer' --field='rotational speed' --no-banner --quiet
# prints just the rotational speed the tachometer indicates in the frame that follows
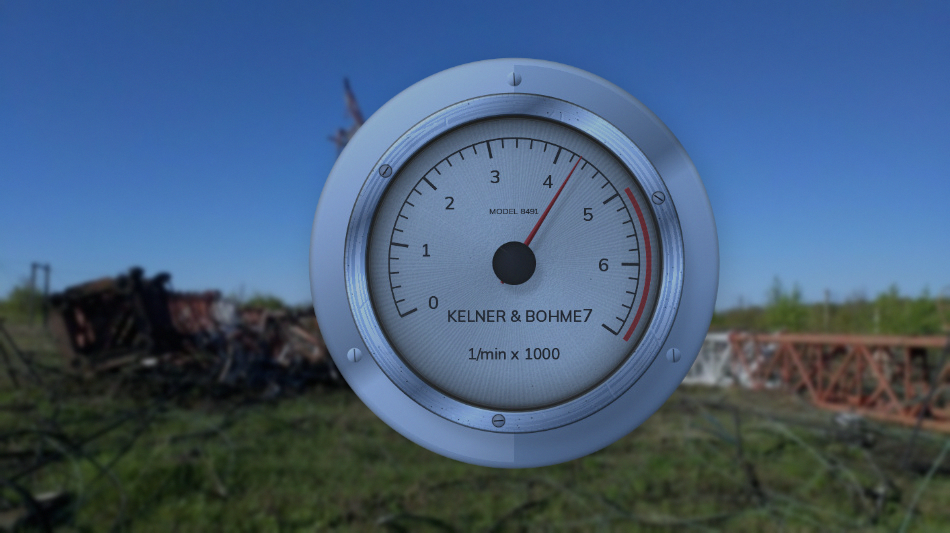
4300 rpm
